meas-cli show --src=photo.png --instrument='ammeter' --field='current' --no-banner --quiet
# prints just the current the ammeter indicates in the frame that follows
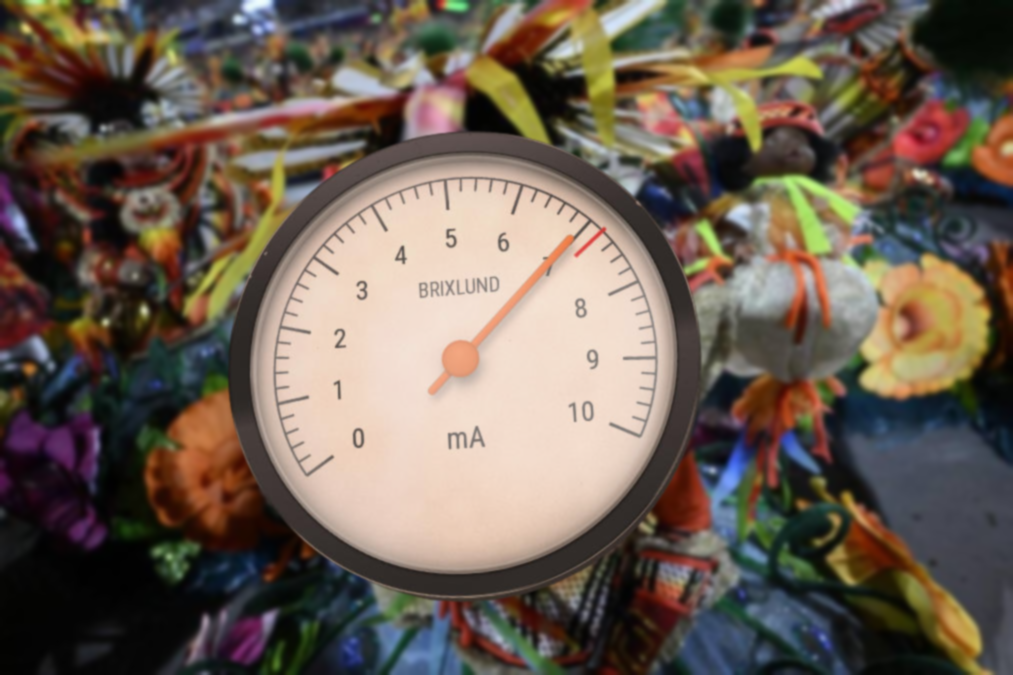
7 mA
